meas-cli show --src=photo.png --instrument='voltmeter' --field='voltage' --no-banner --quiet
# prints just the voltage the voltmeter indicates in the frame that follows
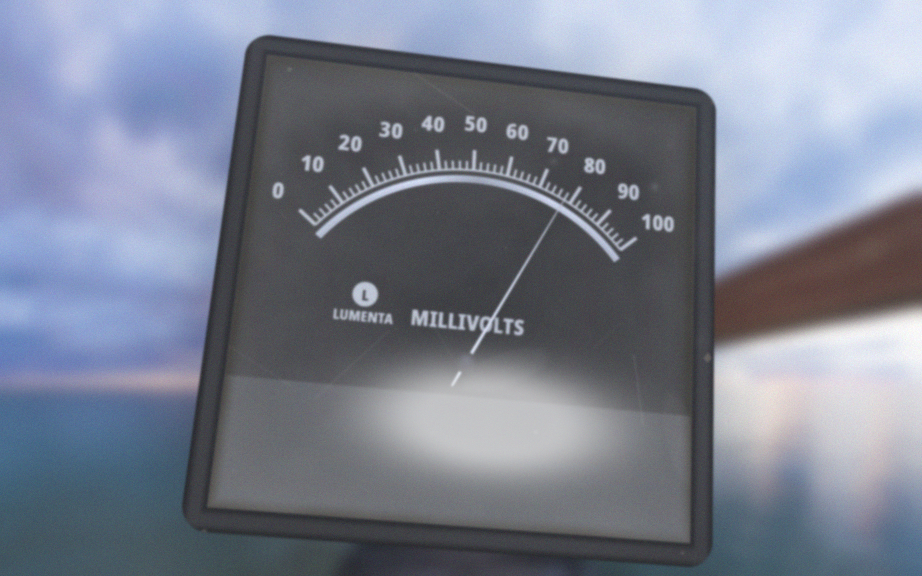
78 mV
